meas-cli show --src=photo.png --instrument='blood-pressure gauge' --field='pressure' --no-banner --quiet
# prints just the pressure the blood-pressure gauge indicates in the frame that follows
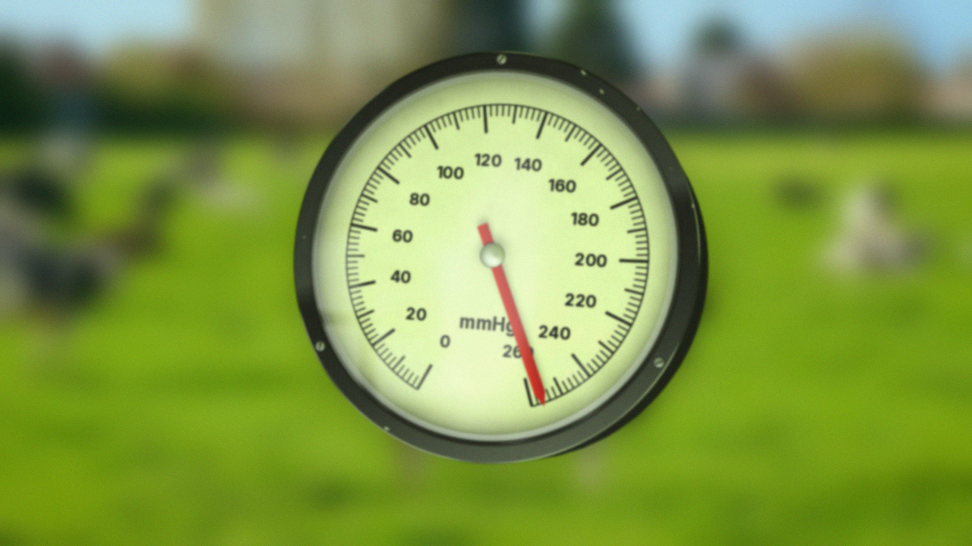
256 mmHg
